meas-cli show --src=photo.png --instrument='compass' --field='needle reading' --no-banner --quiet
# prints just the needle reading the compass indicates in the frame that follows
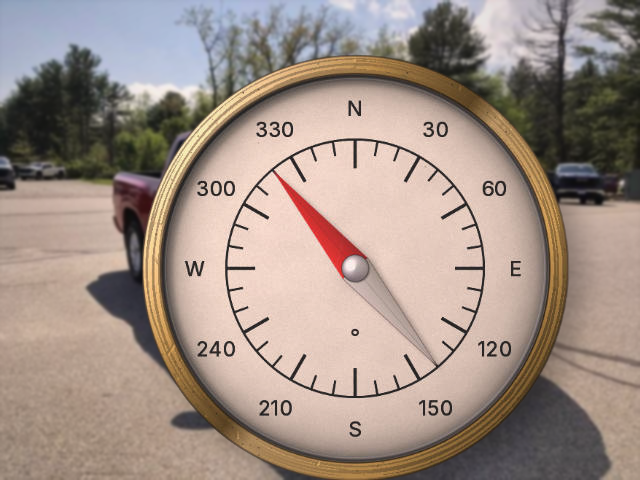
320 °
